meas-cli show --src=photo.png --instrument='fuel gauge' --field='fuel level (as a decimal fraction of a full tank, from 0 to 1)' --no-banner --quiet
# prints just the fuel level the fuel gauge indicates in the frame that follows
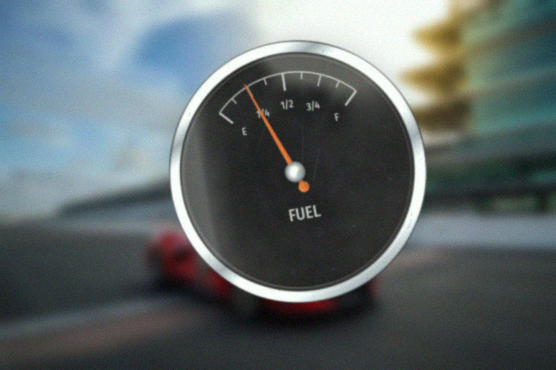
0.25
